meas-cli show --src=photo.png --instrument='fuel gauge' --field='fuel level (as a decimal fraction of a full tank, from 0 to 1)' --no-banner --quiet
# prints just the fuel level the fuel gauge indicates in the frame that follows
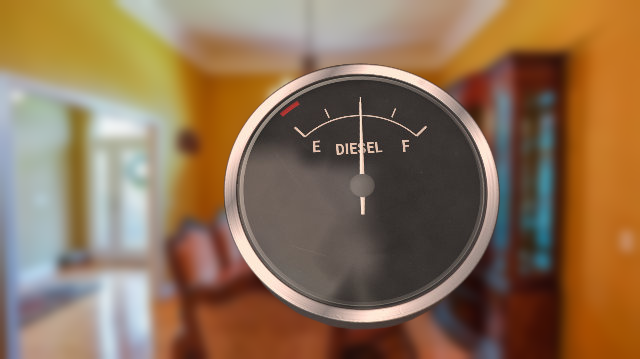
0.5
